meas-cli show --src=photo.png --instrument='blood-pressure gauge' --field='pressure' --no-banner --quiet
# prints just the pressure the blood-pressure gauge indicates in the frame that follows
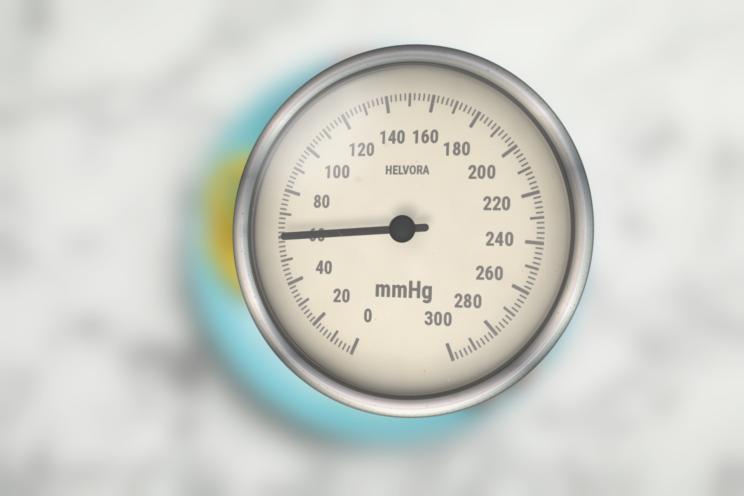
60 mmHg
